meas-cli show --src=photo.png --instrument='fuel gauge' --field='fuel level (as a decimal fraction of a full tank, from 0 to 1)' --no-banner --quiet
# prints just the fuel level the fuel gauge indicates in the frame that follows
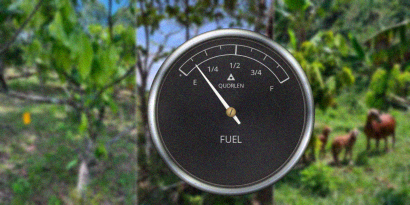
0.125
